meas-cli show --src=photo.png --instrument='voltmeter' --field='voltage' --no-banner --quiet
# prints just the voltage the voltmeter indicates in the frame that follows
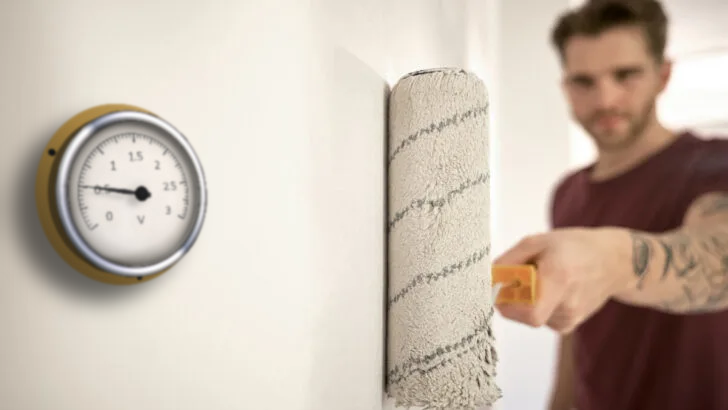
0.5 V
